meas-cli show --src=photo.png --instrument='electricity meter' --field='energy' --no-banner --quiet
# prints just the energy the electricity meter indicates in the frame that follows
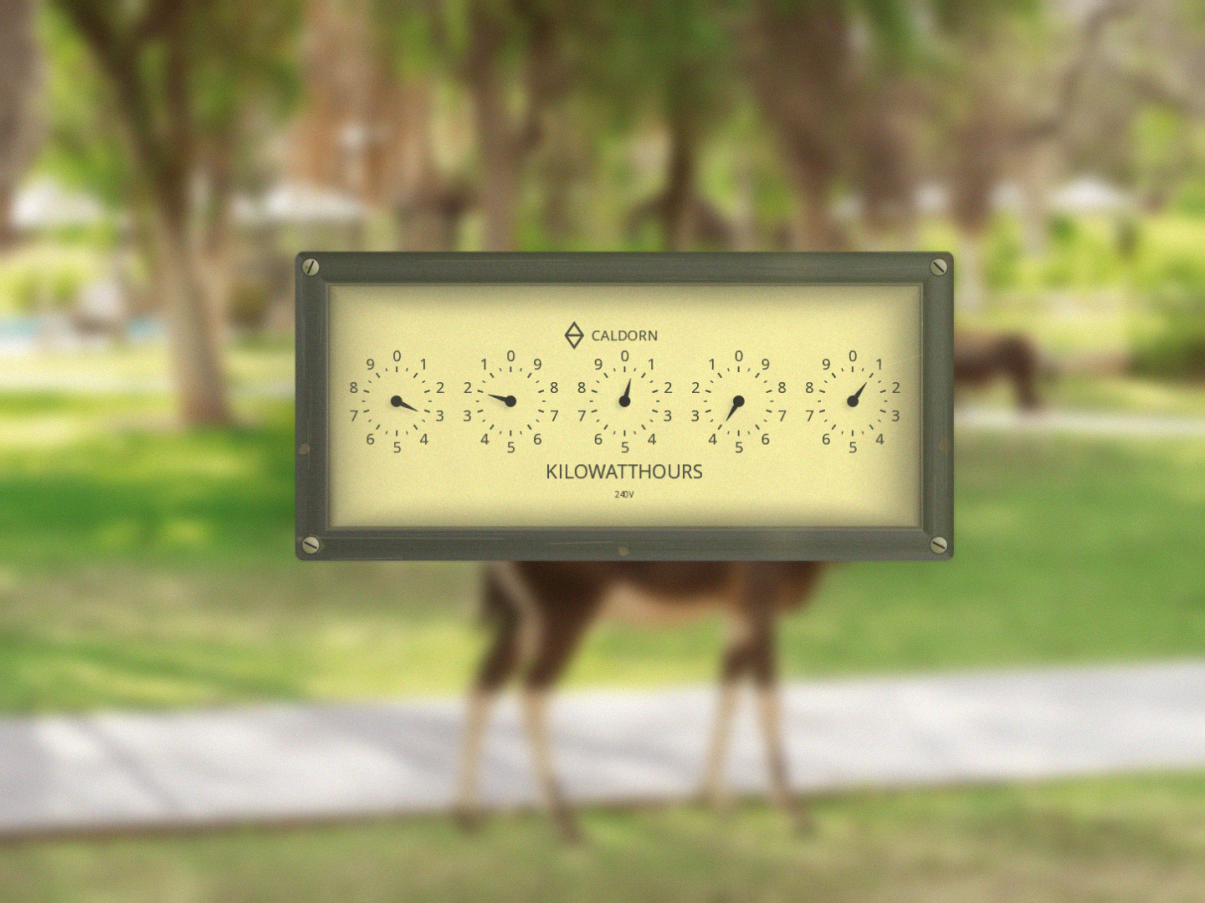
32041 kWh
